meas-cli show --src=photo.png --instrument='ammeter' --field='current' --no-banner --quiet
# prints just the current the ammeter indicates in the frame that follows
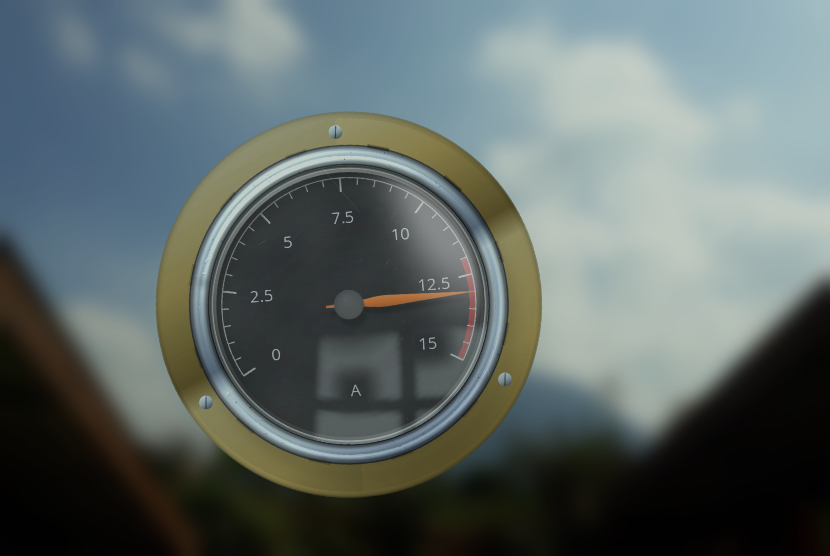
13 A
